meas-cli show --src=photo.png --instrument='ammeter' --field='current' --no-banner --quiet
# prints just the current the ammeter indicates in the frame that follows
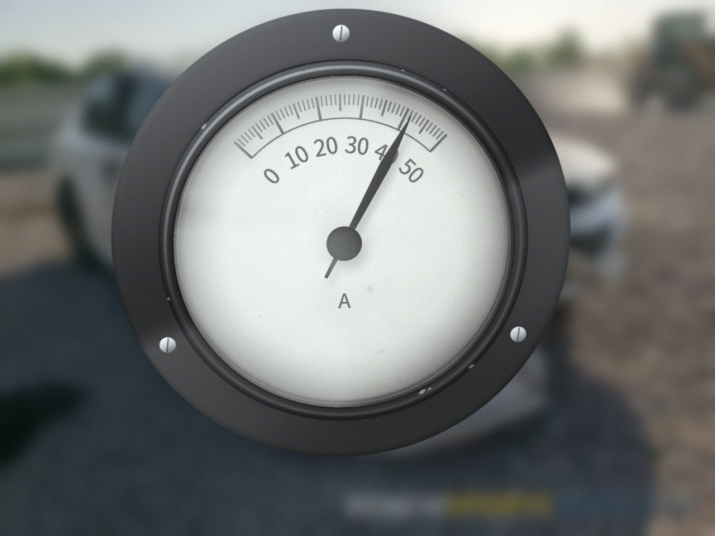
41 A
